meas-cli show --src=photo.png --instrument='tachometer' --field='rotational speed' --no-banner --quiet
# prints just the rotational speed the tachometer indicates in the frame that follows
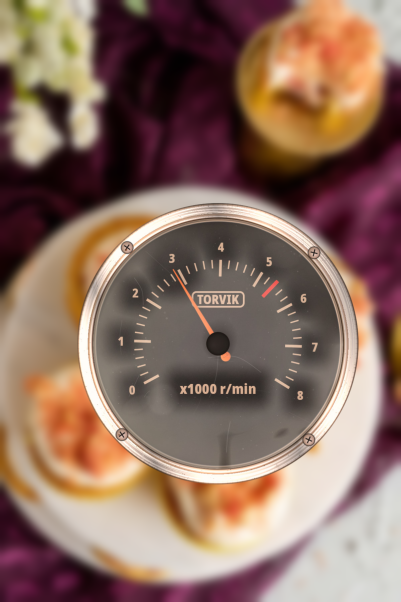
2900 rpm
